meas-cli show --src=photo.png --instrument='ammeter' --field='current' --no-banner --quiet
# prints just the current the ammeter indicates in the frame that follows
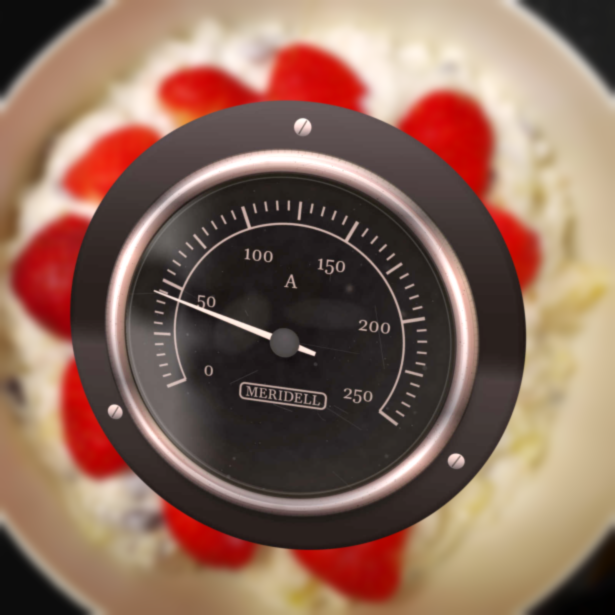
45 A
